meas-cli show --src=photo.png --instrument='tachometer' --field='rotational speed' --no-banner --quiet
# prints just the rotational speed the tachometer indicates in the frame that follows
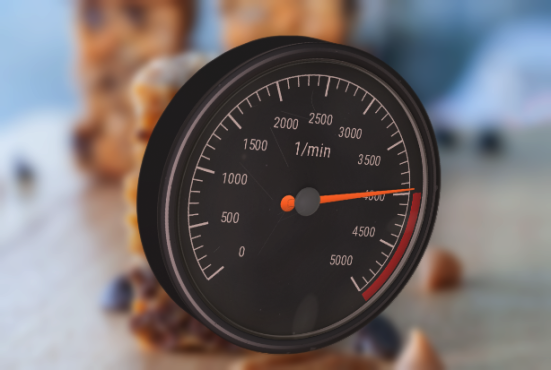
3950 rpm
